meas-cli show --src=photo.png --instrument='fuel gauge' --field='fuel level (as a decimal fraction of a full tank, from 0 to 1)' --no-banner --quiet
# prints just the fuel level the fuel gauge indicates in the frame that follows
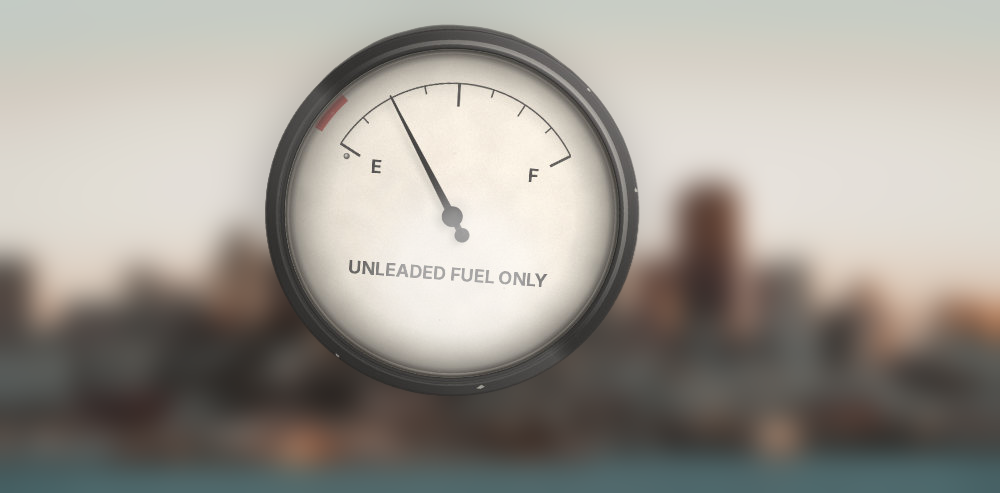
0.25
